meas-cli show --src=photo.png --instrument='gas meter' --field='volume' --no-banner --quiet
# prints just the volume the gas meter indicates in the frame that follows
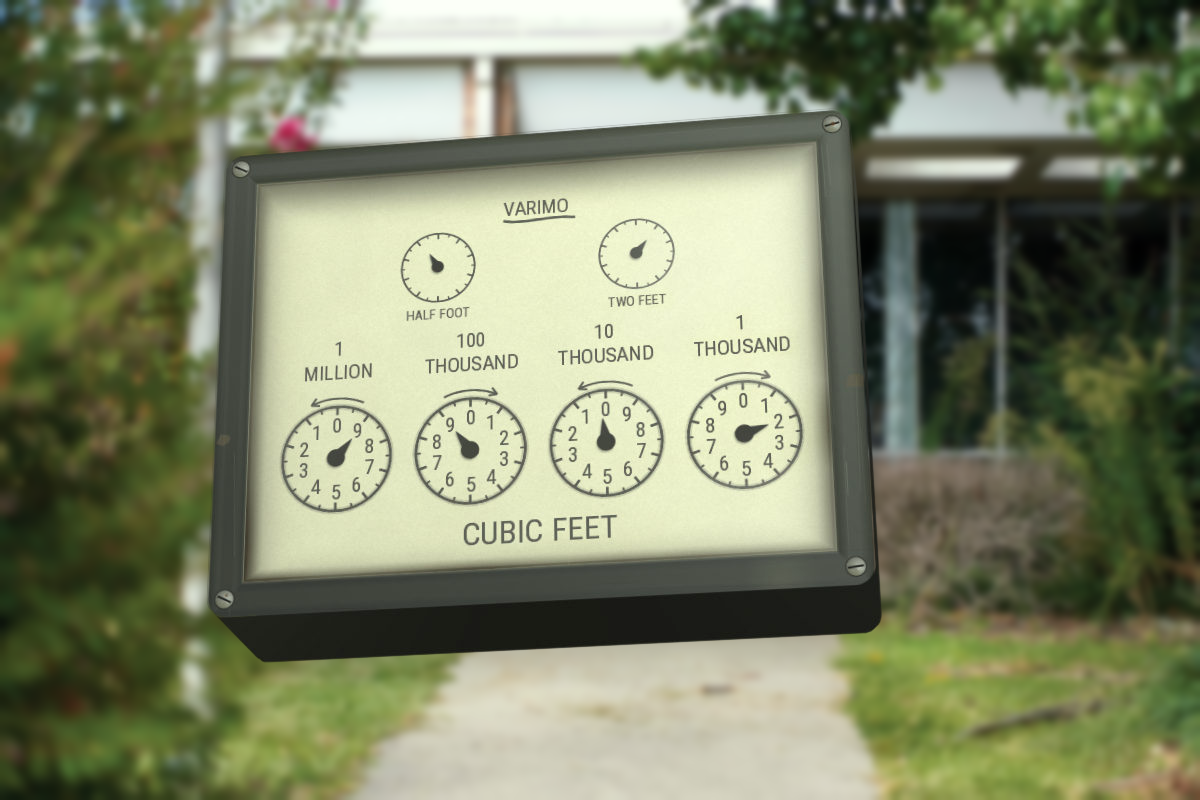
890200 ft³
